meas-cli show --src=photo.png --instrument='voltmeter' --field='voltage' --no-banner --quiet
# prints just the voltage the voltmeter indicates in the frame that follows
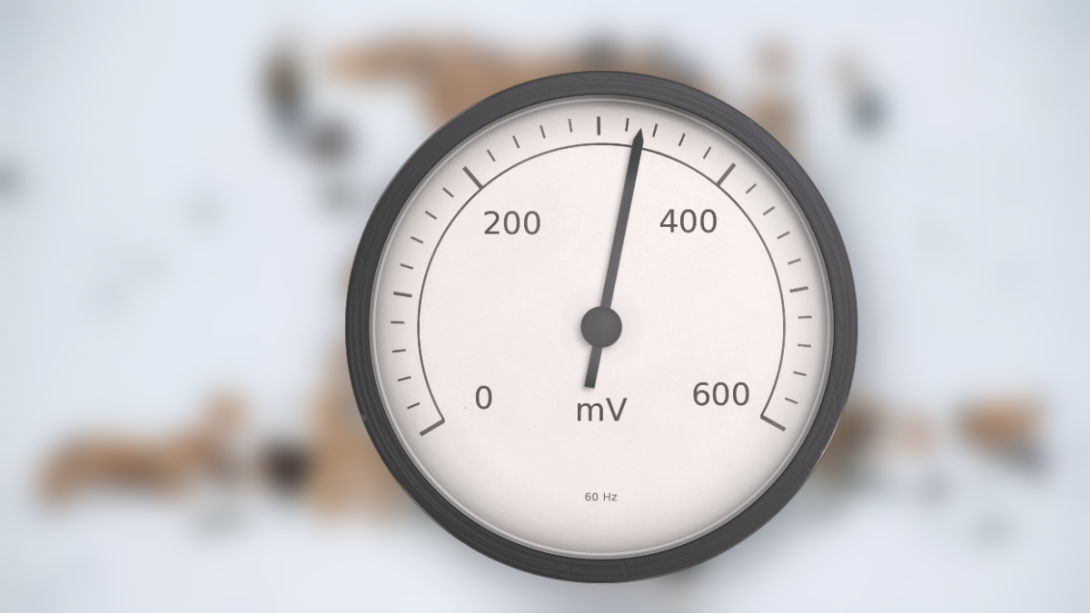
330 mV
